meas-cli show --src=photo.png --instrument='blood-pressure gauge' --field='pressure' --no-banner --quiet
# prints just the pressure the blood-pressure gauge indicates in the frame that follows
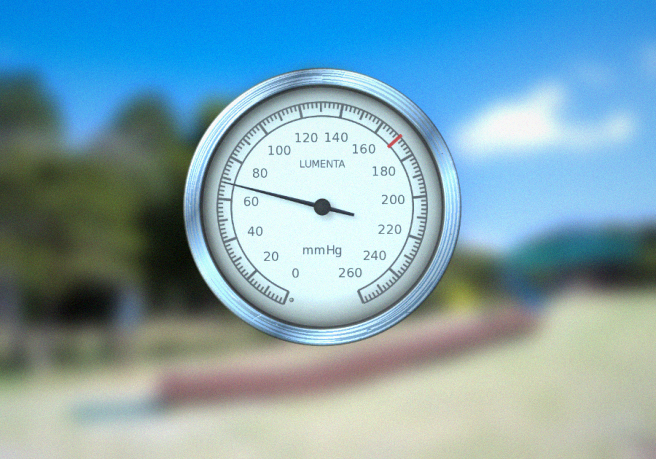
68 mmHg
